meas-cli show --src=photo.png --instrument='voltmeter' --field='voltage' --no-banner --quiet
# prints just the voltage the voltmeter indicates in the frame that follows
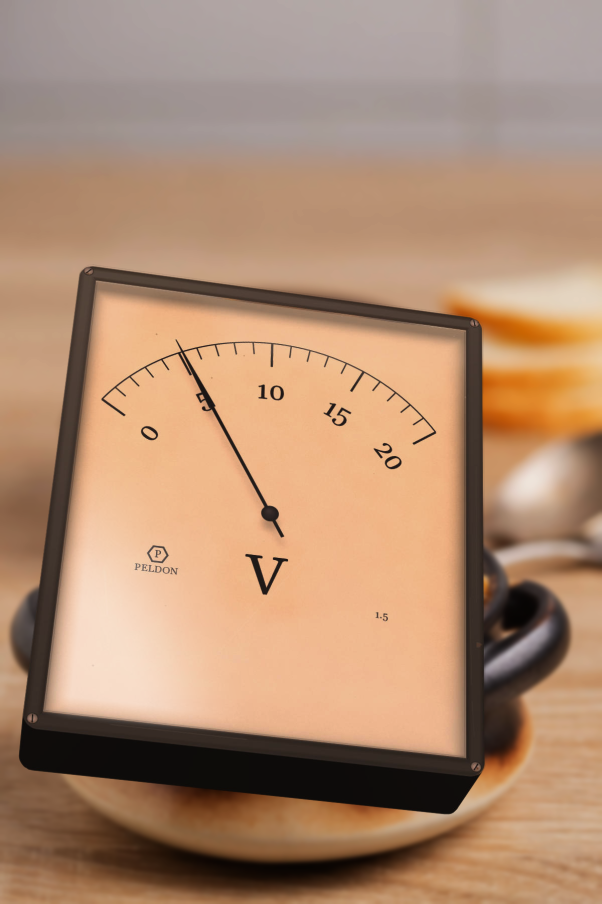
5 V
